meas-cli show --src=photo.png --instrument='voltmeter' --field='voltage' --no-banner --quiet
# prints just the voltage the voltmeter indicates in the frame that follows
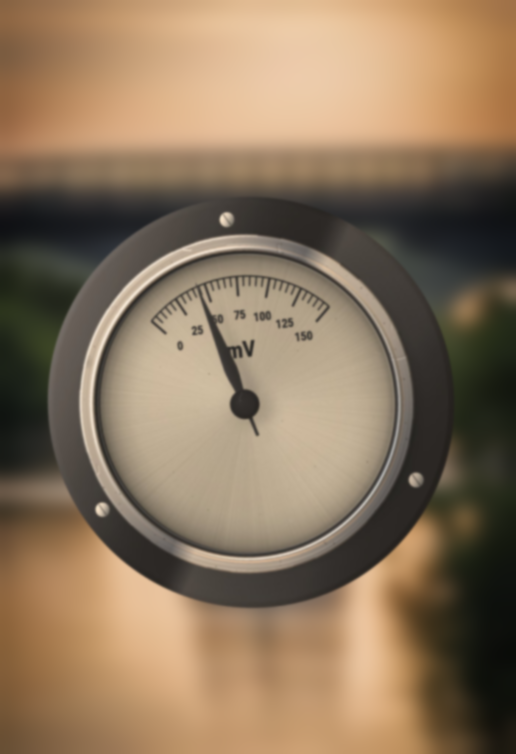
45 mV
